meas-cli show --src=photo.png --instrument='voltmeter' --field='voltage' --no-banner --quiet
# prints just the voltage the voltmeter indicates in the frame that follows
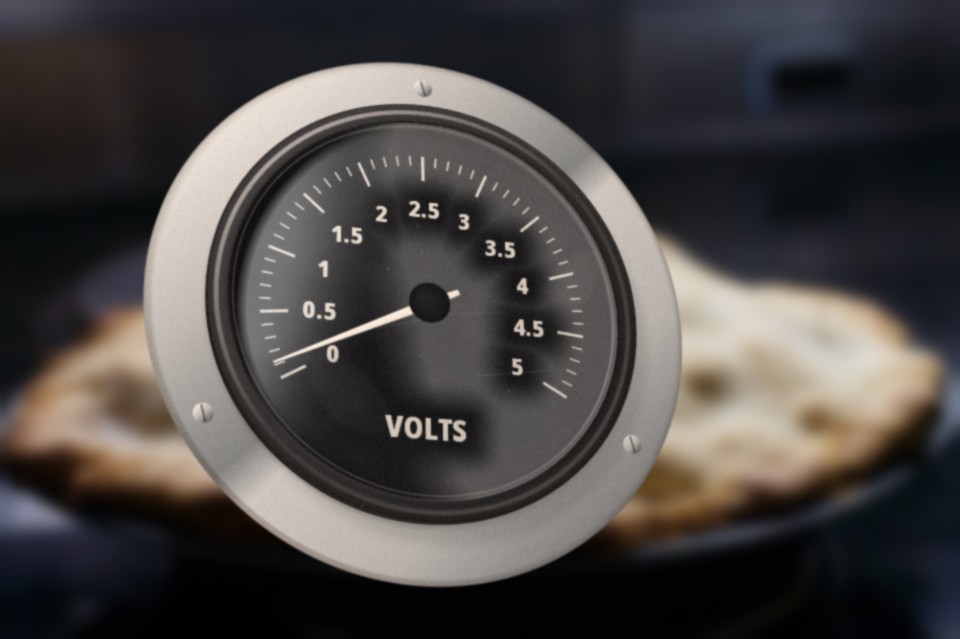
0.1 V
